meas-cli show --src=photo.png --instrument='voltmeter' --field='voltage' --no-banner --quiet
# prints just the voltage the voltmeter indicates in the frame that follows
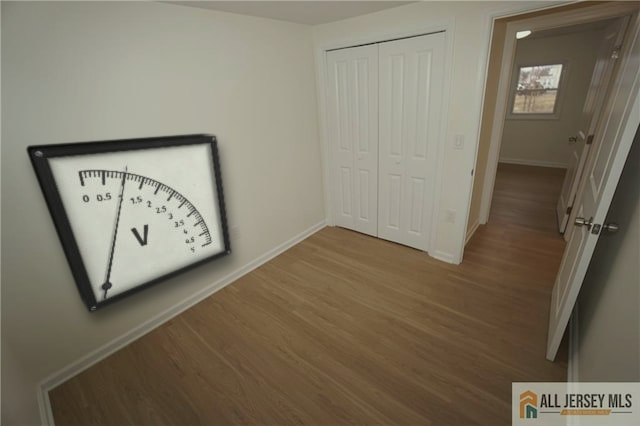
1 V
